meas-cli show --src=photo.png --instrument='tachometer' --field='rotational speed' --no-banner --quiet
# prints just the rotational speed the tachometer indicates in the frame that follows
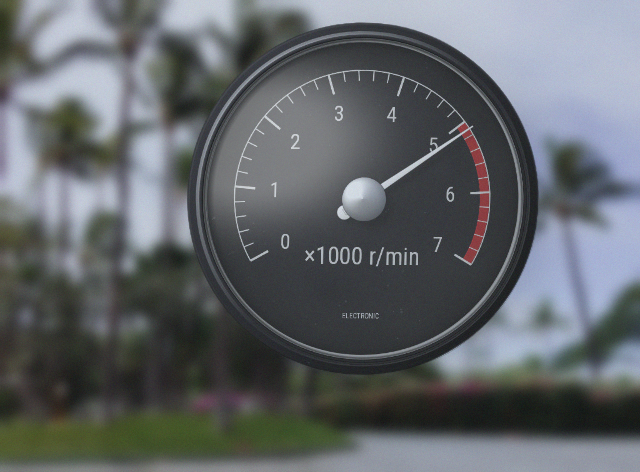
5100 rpm
